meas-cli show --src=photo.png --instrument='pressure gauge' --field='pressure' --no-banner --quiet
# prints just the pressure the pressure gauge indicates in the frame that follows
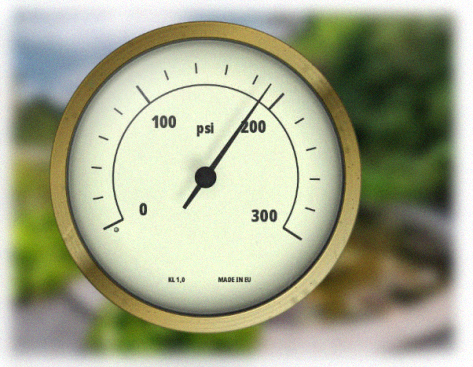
190 psi
